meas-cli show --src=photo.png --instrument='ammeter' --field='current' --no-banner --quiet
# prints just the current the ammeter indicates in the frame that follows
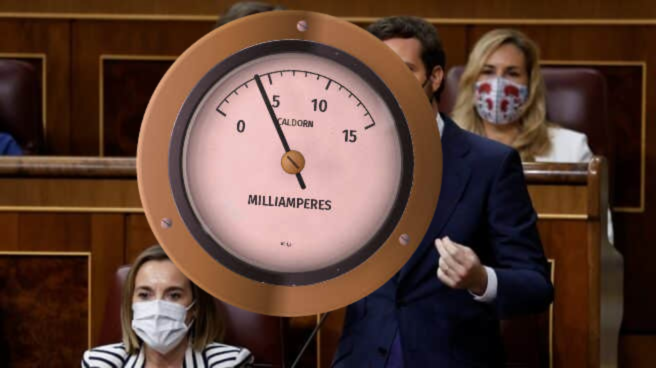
4 mA
